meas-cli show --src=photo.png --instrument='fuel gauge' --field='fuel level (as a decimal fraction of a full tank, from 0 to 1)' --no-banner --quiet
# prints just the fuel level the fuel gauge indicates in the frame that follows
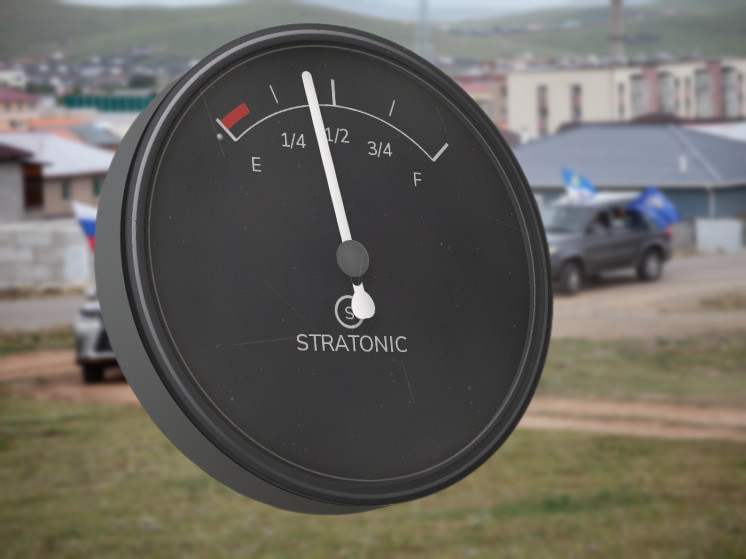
0.375
